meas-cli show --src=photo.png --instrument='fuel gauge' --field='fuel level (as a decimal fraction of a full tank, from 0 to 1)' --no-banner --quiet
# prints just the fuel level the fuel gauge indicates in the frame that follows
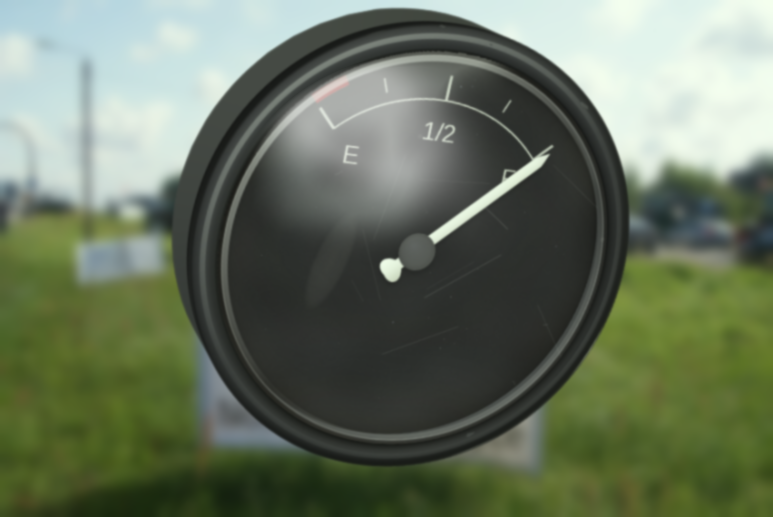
1
